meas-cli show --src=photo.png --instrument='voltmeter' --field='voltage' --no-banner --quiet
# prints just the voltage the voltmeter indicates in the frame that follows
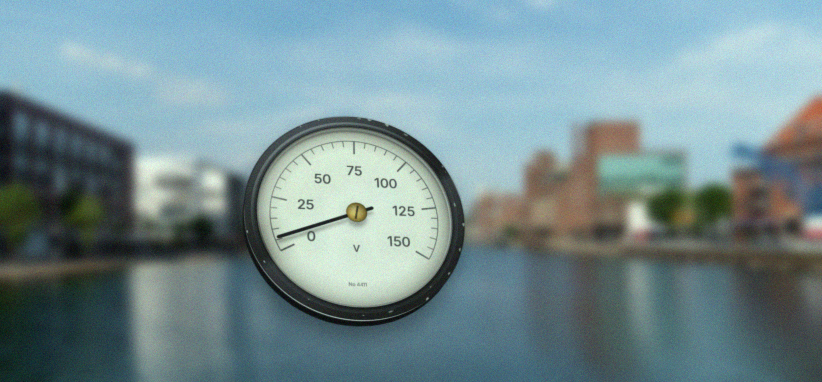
5 V
